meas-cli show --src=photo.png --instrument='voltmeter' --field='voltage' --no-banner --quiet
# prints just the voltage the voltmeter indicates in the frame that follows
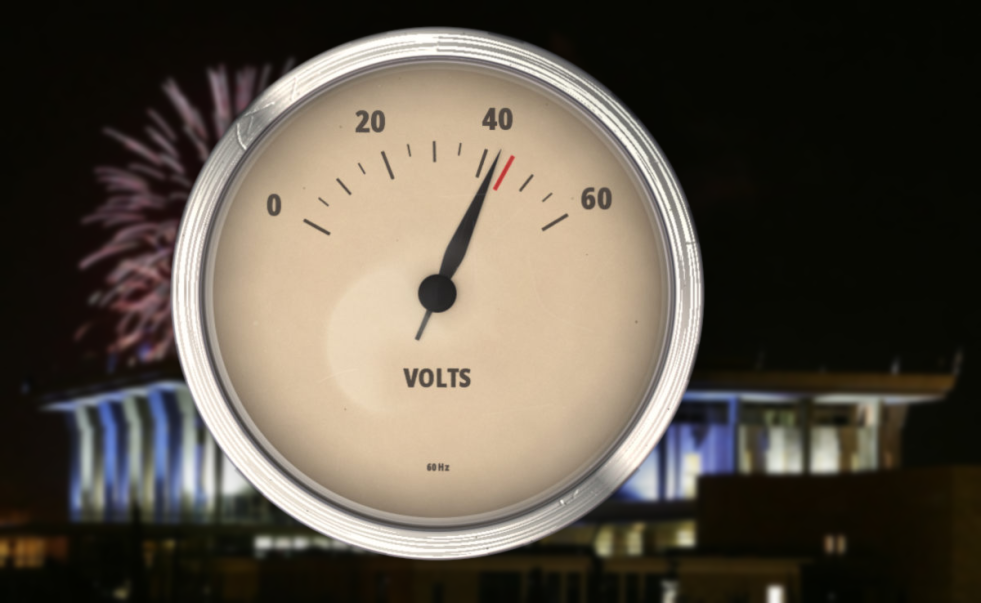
42.5 V
